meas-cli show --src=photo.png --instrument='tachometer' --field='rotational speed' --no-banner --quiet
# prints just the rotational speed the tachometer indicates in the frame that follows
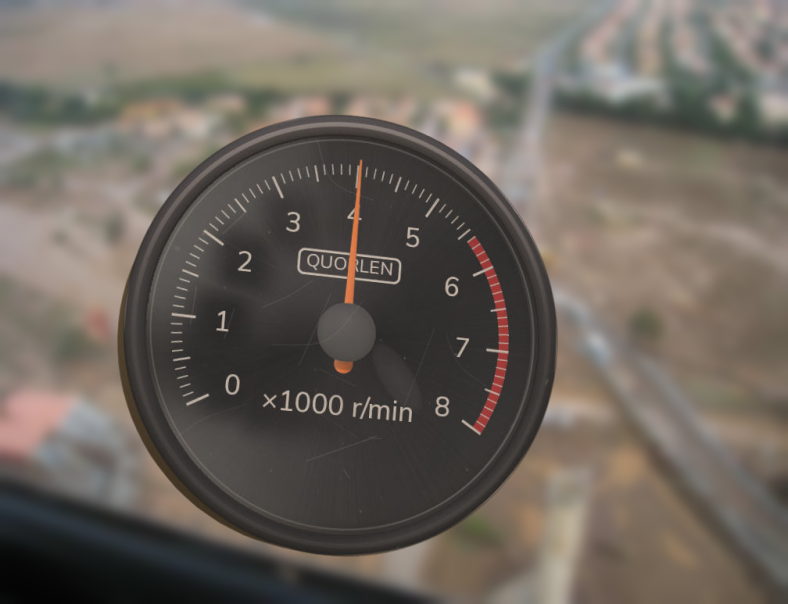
4000 rpm
